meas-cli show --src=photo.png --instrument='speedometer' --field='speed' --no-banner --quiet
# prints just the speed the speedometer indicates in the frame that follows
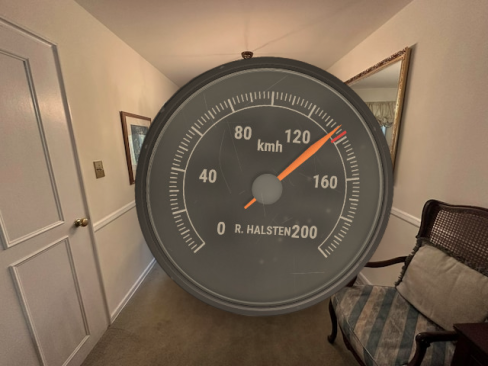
134 km/h
